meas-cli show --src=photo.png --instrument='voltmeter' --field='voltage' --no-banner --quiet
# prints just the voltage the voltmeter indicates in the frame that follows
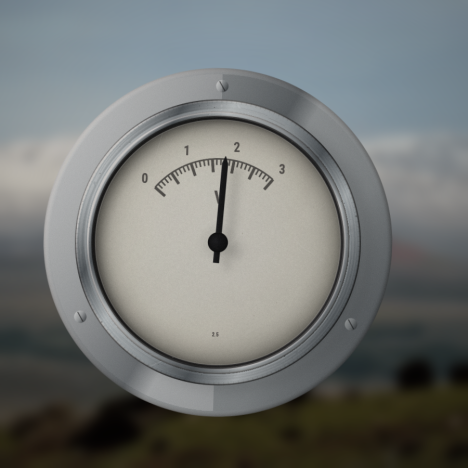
1.8 V
